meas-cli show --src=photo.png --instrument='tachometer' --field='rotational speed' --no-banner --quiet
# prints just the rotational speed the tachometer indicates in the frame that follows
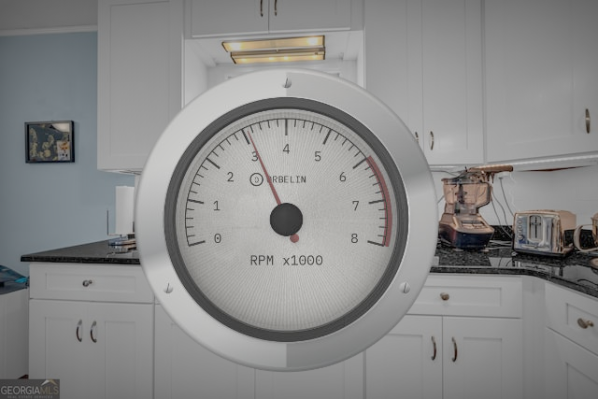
3100 rpm
